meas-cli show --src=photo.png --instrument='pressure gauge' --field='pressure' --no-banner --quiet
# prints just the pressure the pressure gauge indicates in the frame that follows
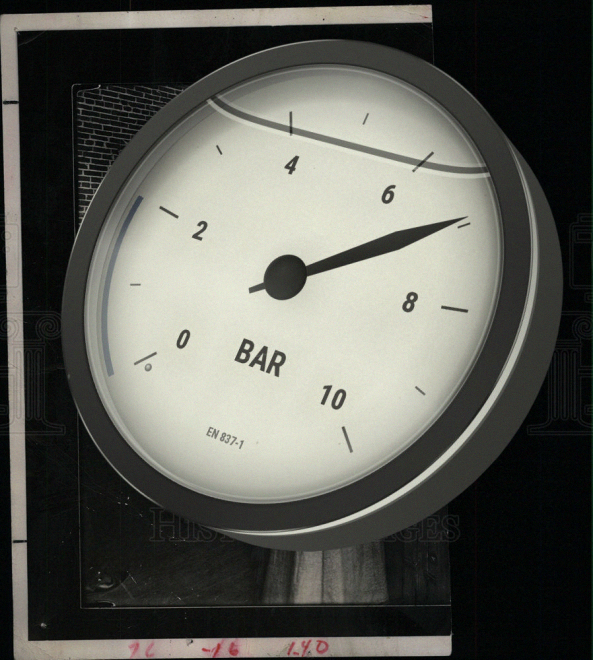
7 bar
